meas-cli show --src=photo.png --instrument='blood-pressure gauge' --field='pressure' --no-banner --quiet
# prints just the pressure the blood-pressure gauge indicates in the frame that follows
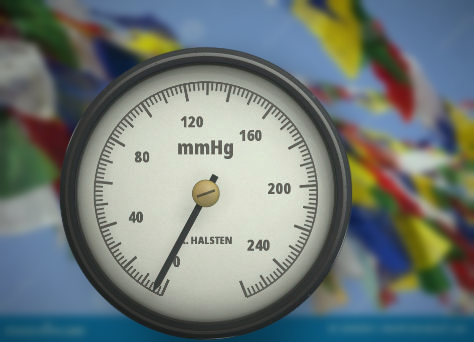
4 mmHg
